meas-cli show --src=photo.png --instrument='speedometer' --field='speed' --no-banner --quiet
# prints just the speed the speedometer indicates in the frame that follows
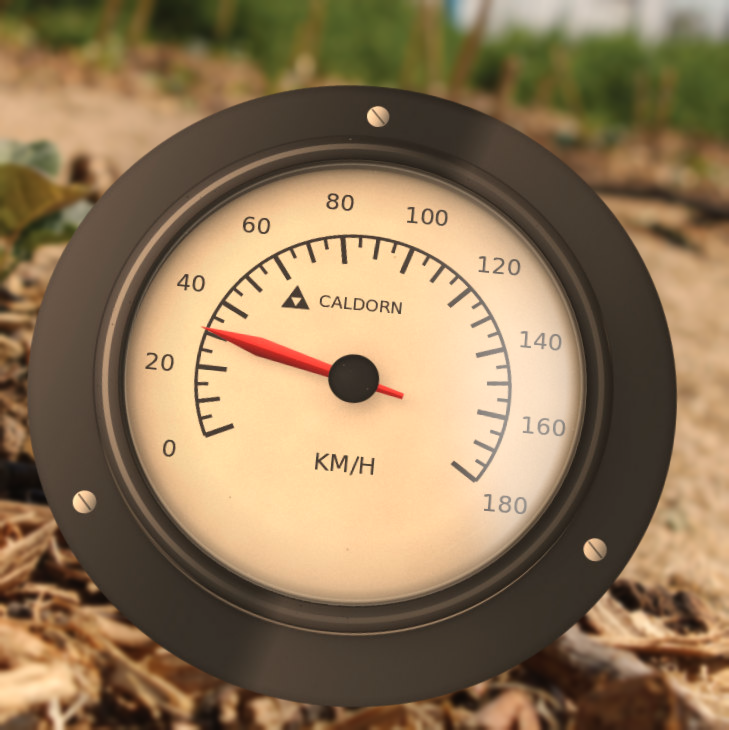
30 km/h
